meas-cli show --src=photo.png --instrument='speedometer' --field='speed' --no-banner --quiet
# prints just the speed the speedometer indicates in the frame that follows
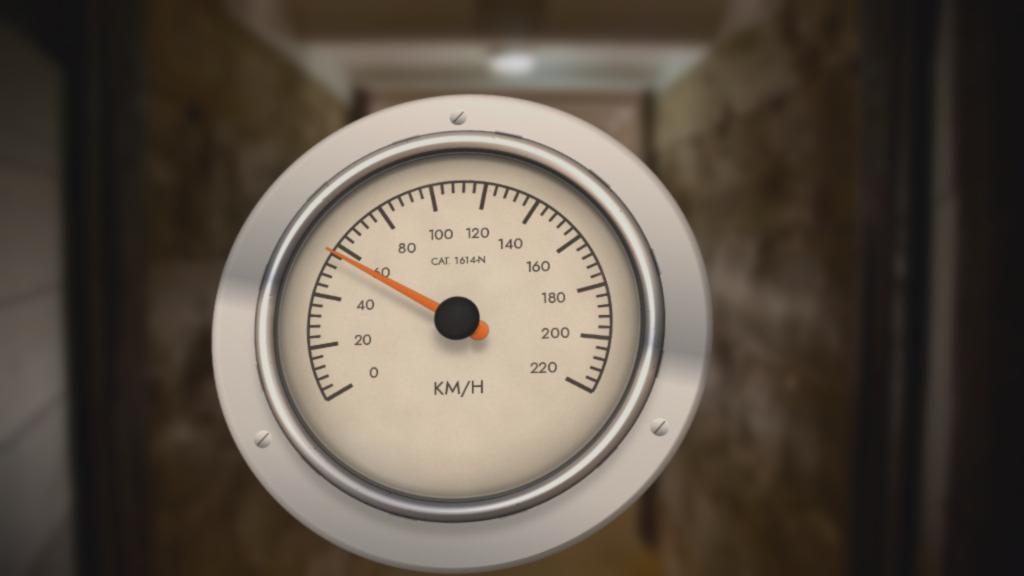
56 km/h
